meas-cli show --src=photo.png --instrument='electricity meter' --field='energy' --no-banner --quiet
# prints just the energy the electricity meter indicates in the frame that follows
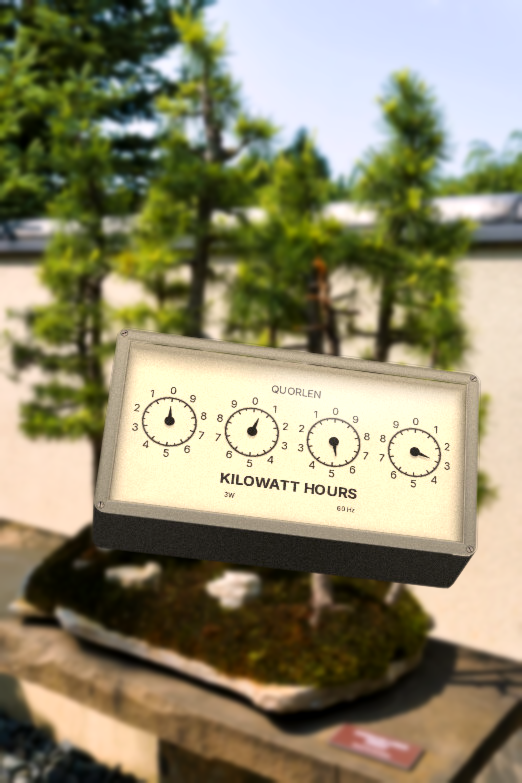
53 kWh
